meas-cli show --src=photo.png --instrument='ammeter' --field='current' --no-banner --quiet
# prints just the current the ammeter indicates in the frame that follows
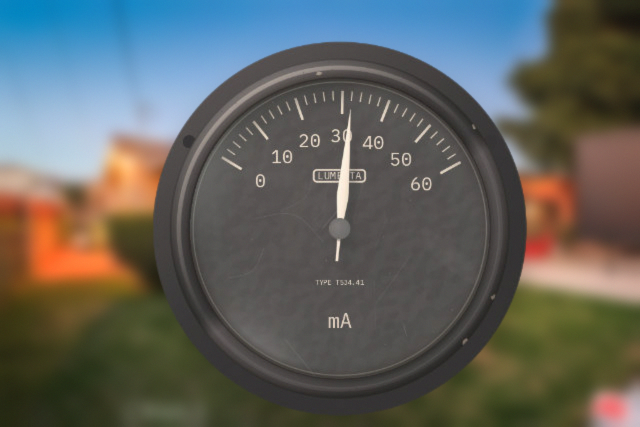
32 mA
